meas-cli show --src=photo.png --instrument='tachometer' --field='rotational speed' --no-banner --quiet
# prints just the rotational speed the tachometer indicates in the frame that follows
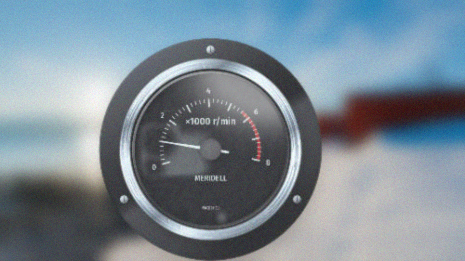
1000 rpm
